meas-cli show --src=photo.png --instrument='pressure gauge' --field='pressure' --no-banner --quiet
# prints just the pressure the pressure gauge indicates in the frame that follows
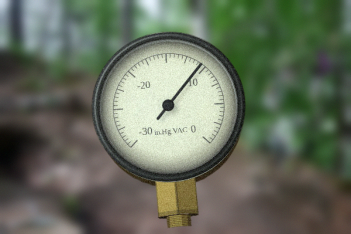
-10.5 inHg
